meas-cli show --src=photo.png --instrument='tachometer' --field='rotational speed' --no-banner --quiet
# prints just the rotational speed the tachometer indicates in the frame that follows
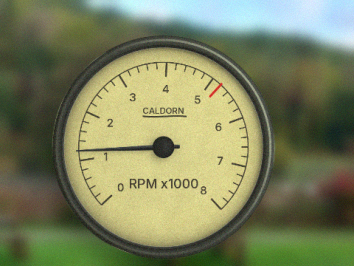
1200 rpm
